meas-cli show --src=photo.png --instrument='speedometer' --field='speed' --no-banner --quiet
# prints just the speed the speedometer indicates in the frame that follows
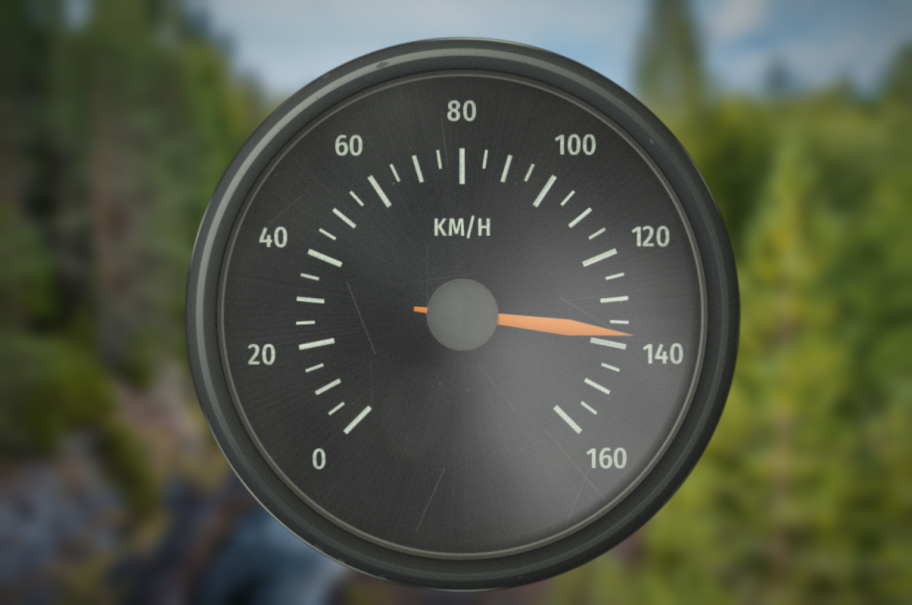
137.5 km/h
